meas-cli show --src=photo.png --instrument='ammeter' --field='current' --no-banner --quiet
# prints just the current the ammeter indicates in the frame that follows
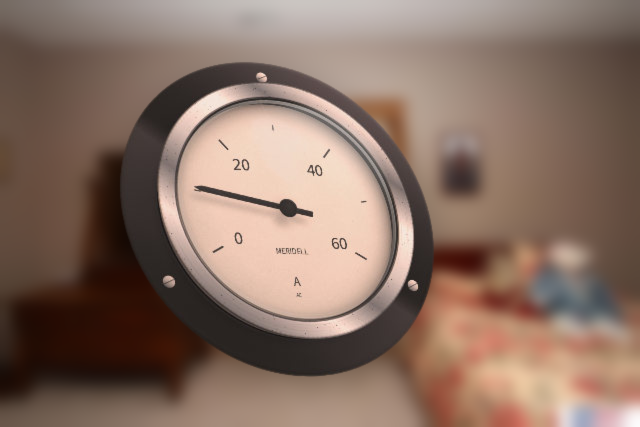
10 A
